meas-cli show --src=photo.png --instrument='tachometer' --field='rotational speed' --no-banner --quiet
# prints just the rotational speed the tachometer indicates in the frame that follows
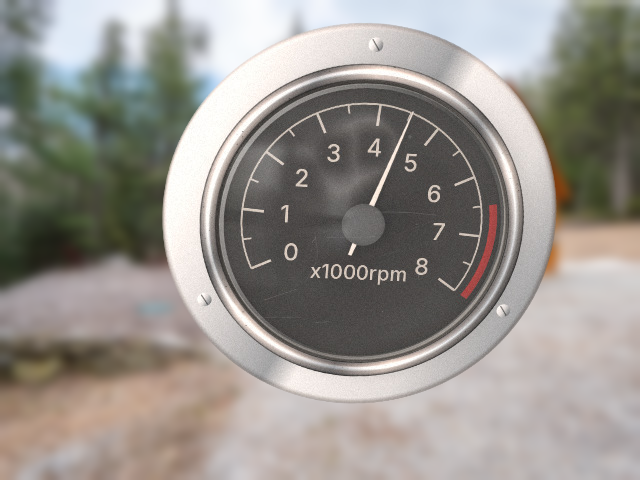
4500 rpm
